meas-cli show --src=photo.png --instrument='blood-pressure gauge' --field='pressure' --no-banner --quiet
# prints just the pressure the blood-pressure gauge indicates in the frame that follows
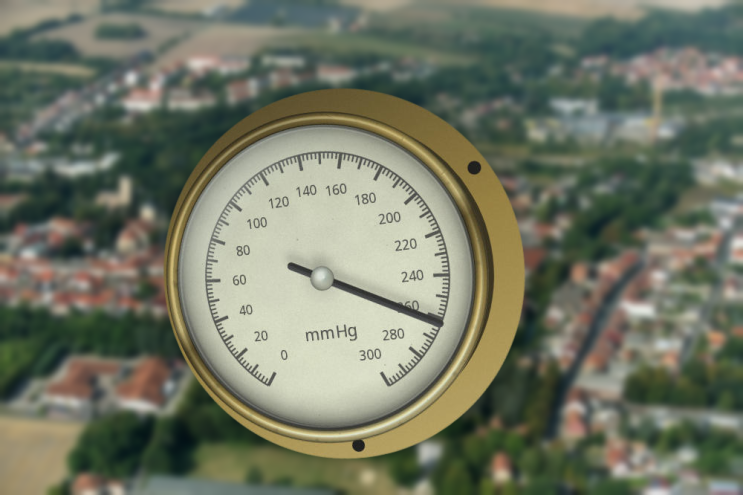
262 mmHg
